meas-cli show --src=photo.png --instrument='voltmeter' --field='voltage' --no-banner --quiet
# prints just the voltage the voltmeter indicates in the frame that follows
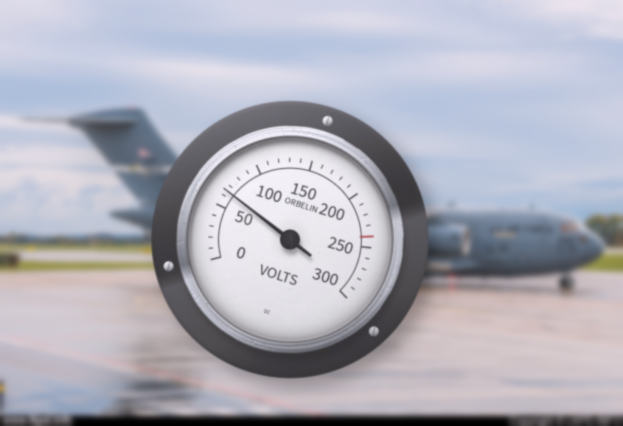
65 V
